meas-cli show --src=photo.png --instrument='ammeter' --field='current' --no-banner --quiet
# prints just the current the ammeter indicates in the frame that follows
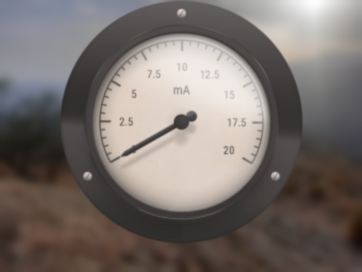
0 mA
